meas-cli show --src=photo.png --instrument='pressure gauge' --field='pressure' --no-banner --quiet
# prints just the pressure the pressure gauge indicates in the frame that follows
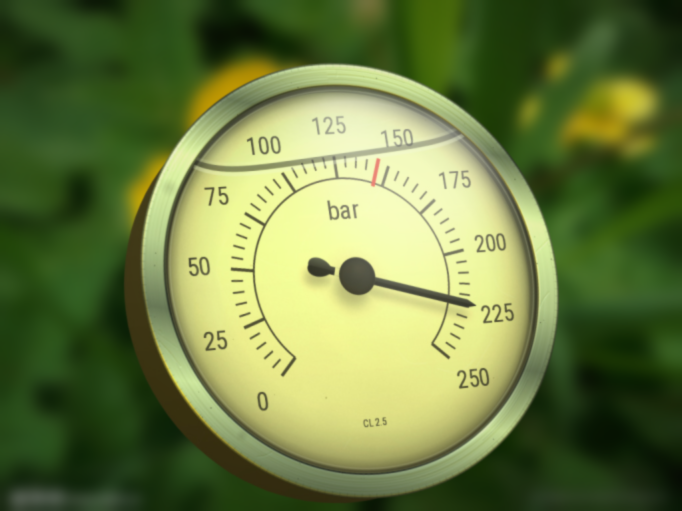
225 bar
